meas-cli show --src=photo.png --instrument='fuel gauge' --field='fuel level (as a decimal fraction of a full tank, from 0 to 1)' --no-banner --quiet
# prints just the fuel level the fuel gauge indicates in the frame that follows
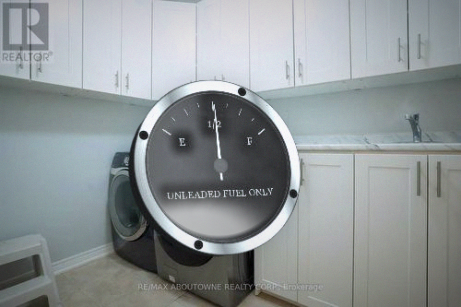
0.5
